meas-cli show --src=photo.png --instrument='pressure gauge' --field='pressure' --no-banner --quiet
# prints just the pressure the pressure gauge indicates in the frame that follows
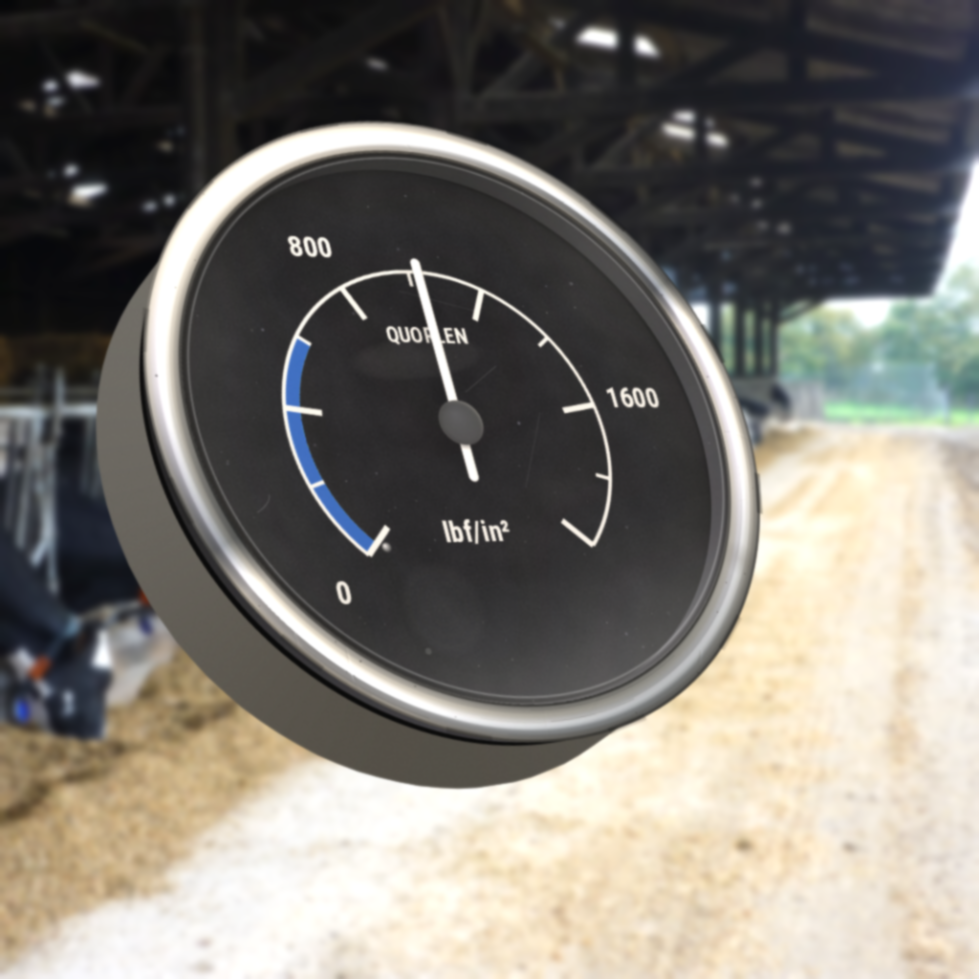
1000 psi
